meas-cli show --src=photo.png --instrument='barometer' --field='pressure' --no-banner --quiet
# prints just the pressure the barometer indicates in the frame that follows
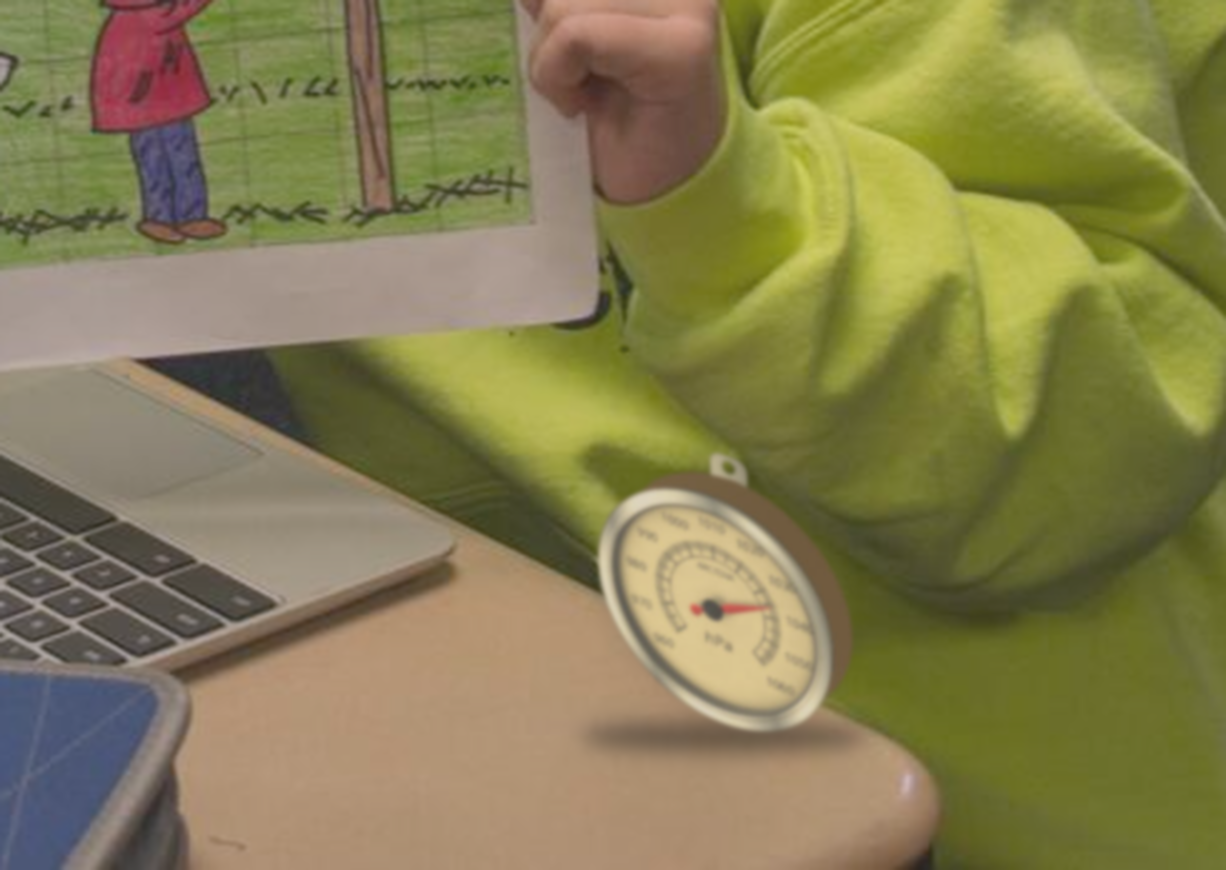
1035 hPa
